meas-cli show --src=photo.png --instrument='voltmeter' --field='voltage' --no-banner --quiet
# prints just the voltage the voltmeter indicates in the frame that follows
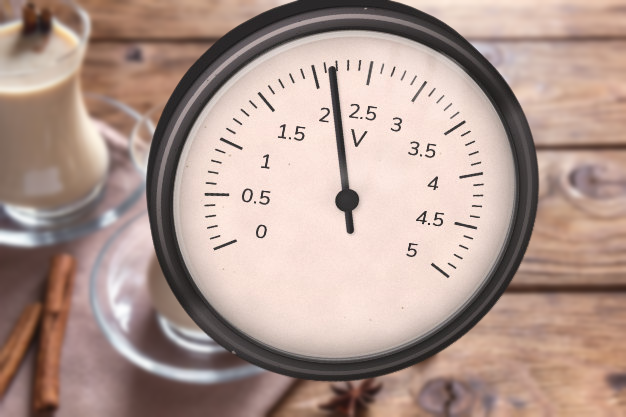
2.15 V
